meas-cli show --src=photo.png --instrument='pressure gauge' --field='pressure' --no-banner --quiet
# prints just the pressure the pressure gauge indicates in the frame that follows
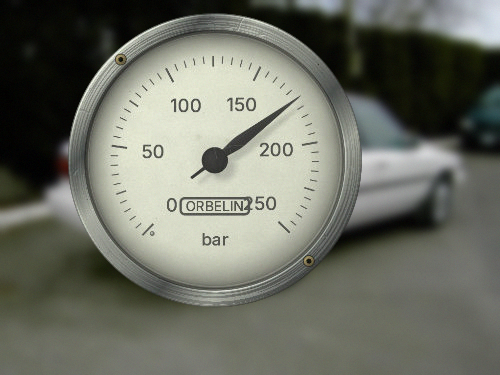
175 bar
